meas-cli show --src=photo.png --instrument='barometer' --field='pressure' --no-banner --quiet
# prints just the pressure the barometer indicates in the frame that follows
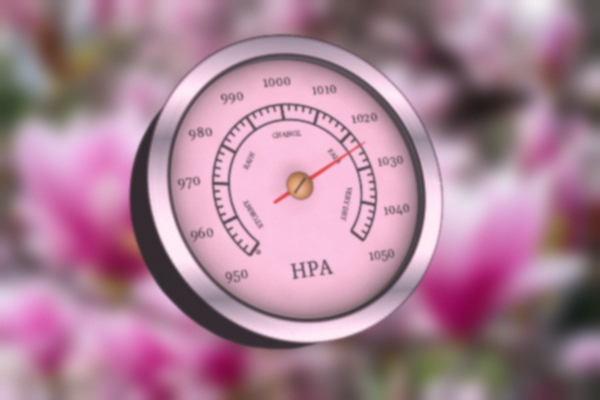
1024 hPa
